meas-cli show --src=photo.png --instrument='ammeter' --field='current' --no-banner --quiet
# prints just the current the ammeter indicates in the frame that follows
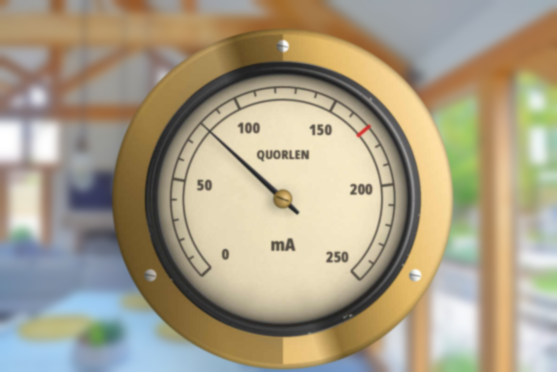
80 mA
